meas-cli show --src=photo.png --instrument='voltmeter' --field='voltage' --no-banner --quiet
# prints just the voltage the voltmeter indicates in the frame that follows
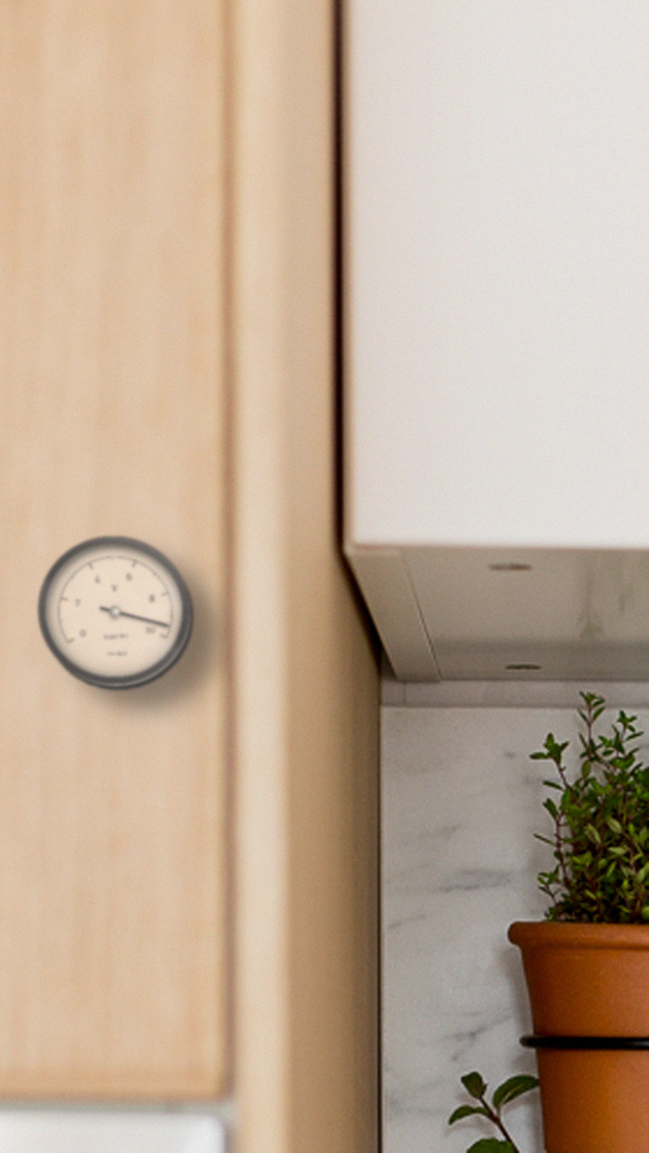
9.5 V
